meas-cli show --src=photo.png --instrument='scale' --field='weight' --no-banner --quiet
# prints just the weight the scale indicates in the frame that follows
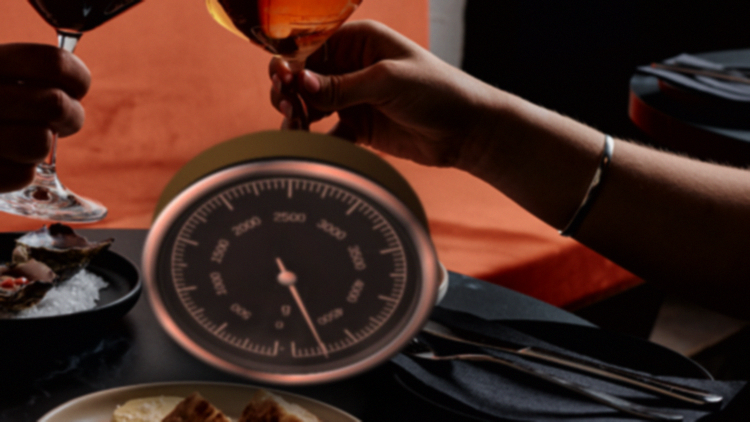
4750 g
